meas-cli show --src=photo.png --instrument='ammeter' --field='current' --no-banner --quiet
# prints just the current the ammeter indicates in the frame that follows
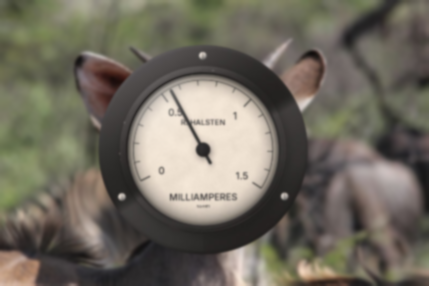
0.55 mA
